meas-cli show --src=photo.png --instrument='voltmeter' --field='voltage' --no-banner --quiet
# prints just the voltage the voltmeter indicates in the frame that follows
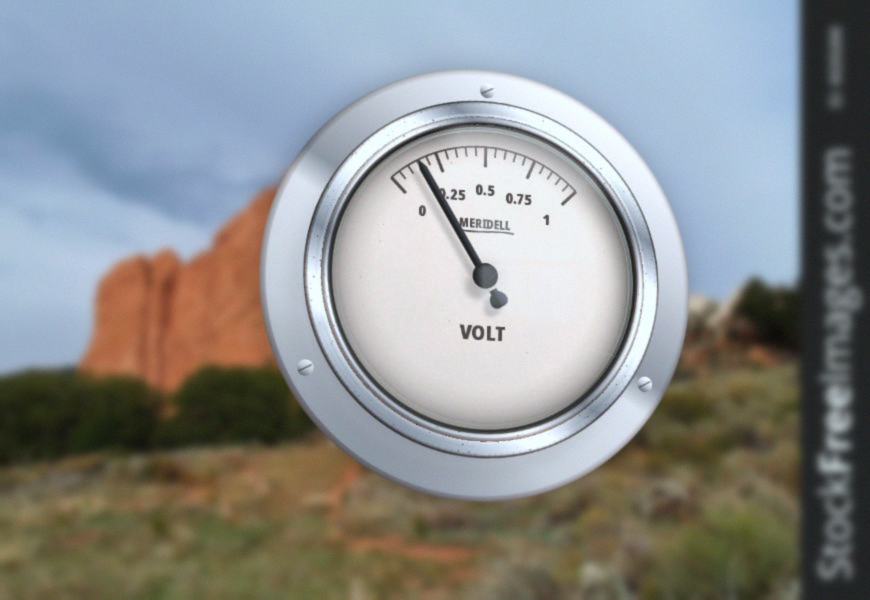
0.15 V
